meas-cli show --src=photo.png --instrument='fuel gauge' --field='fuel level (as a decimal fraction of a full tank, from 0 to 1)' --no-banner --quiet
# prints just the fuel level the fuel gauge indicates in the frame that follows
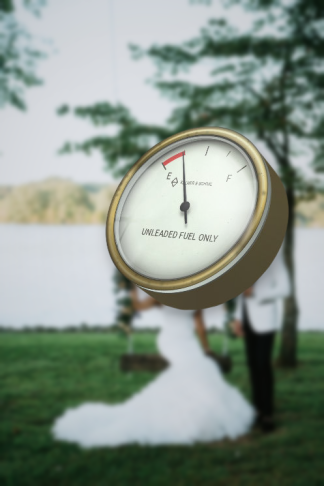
0.25
